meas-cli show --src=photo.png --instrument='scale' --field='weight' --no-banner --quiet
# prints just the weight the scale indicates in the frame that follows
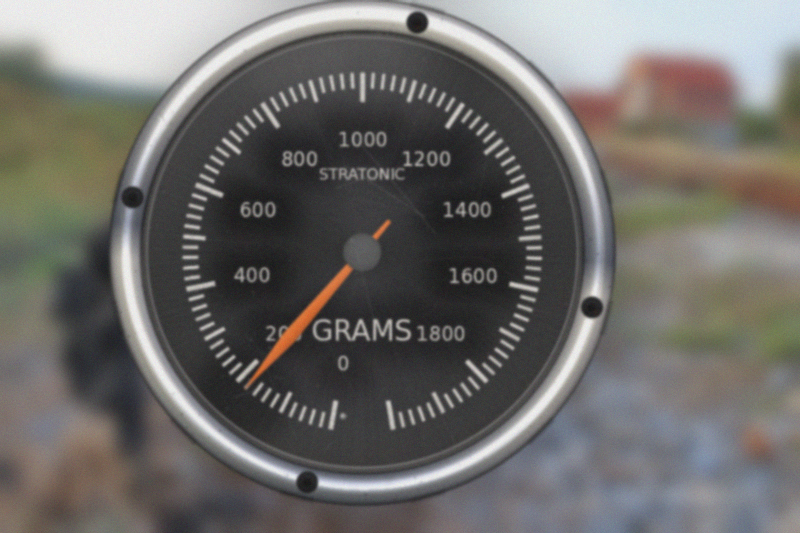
180 g
